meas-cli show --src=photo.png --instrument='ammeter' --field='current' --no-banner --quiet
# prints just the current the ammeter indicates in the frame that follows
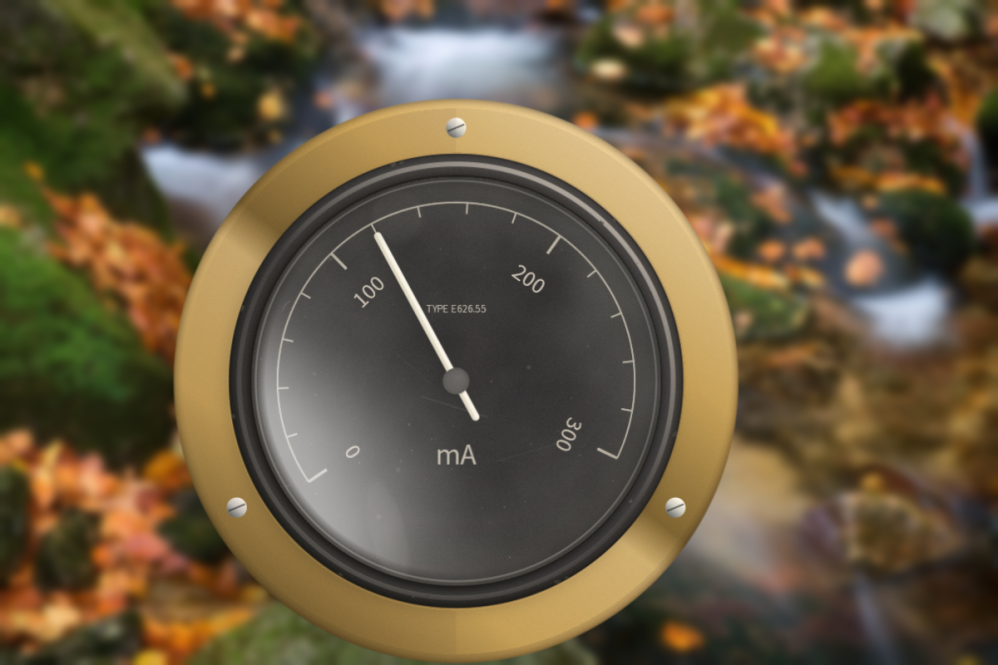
120 mA
